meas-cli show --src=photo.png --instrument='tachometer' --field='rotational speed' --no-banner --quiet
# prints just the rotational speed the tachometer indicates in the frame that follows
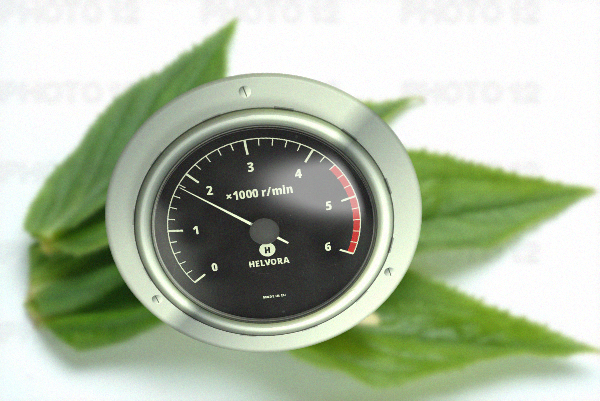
1800 rpm
